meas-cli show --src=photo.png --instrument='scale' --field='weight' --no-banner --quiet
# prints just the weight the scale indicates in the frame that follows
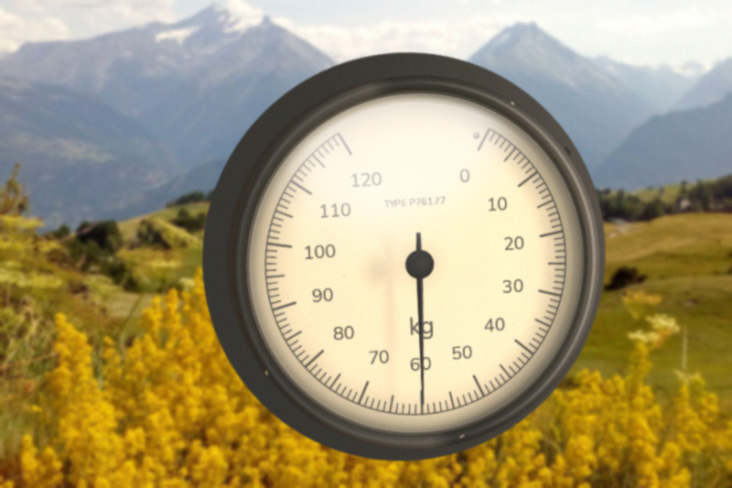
60 kg
